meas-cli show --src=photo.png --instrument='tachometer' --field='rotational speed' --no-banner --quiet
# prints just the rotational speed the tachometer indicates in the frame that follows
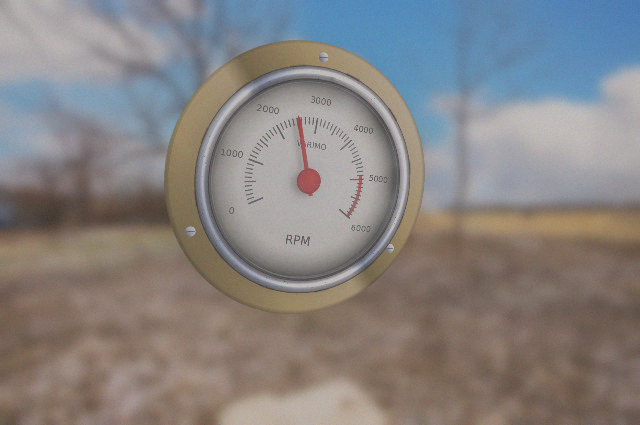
2500 rpm
